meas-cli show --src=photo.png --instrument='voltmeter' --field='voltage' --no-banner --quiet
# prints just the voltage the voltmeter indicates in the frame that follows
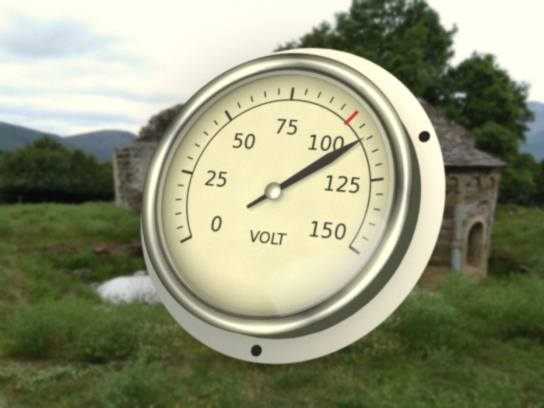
110 V
